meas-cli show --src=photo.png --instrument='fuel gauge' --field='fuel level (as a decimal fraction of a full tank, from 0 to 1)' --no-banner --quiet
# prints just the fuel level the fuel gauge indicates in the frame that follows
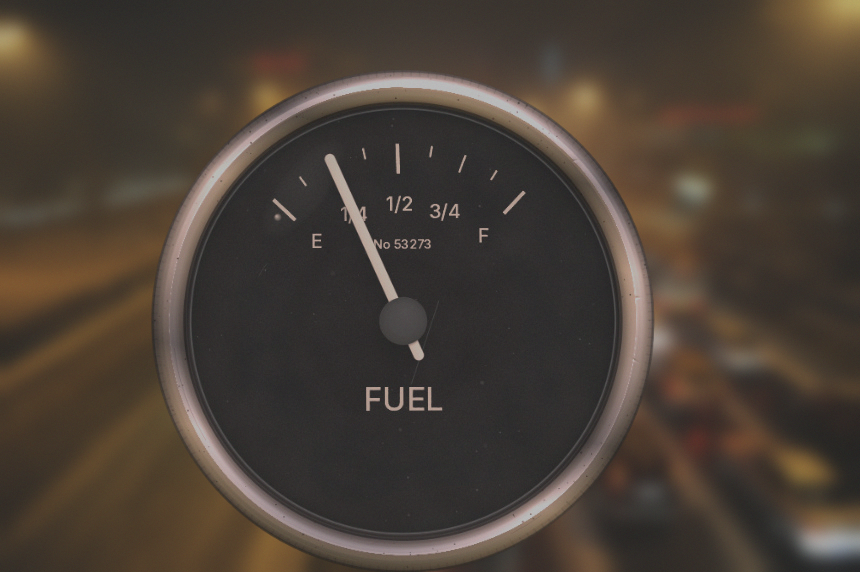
0.25
